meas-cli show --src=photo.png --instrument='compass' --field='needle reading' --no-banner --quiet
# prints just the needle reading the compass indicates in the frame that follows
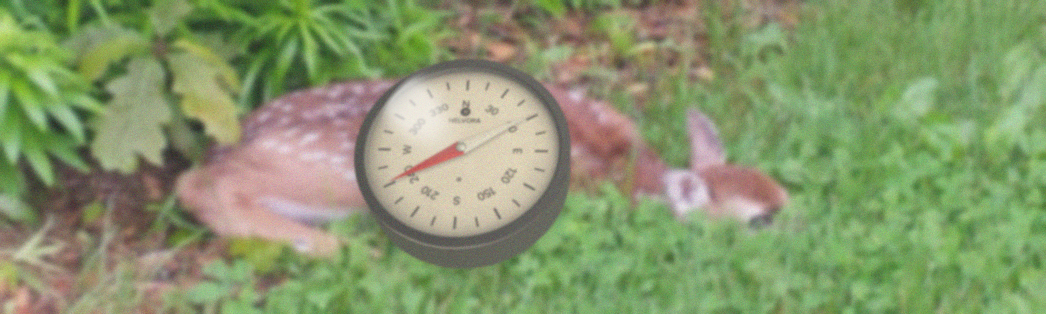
240 °
